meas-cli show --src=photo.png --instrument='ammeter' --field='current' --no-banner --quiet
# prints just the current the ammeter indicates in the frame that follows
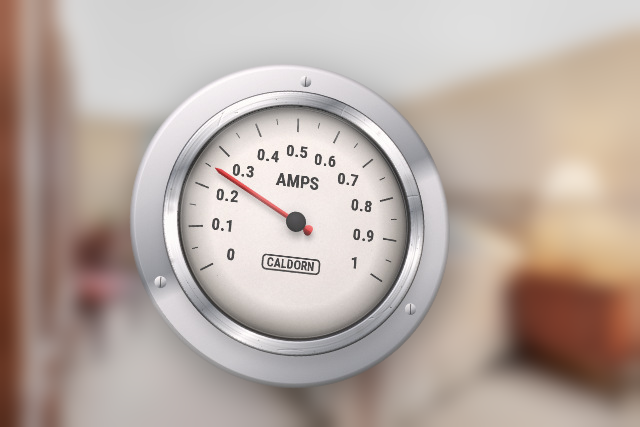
0.25 A
